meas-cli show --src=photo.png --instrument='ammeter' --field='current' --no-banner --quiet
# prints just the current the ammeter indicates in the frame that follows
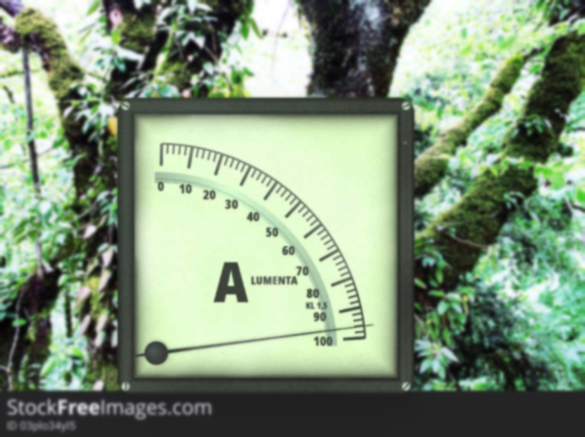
96 A
